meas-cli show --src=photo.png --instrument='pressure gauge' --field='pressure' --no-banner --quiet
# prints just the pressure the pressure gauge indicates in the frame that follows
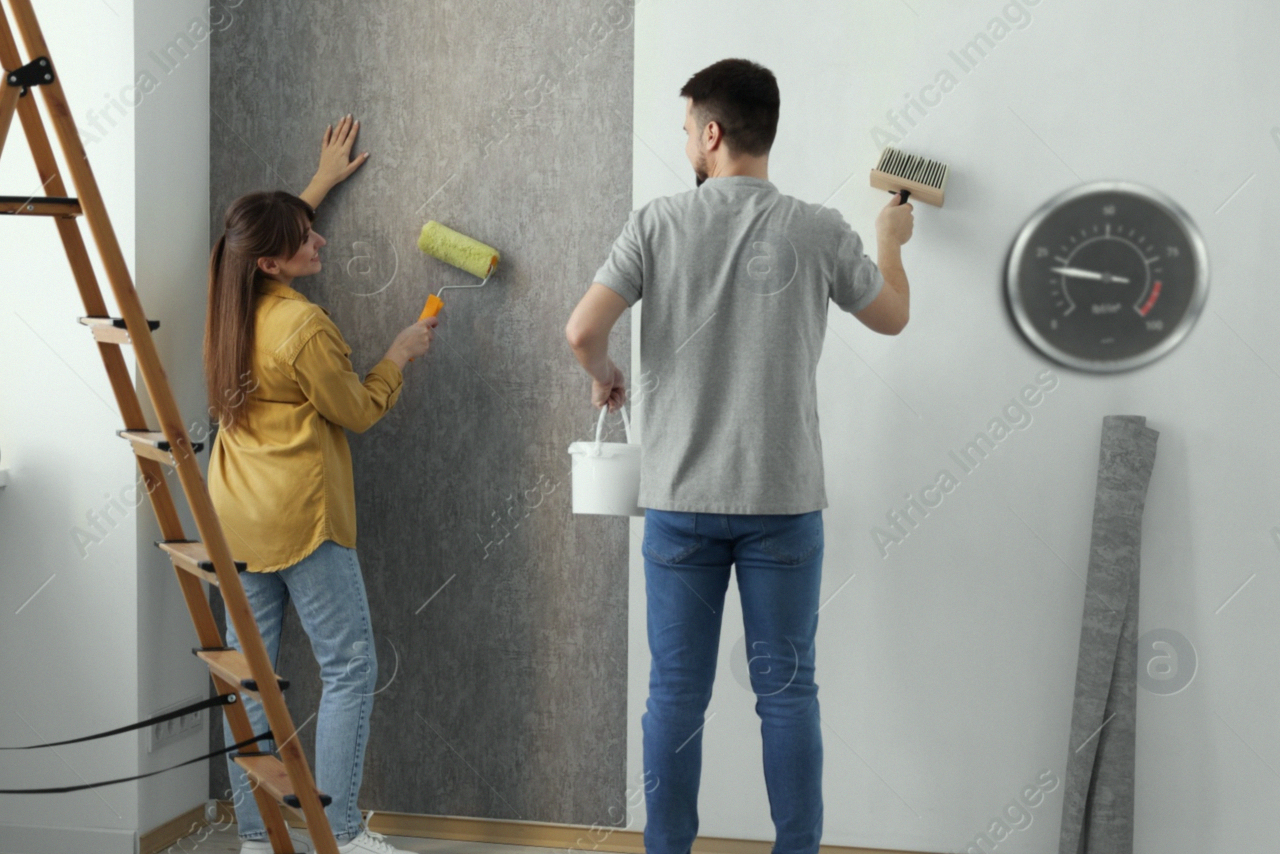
20 psi
